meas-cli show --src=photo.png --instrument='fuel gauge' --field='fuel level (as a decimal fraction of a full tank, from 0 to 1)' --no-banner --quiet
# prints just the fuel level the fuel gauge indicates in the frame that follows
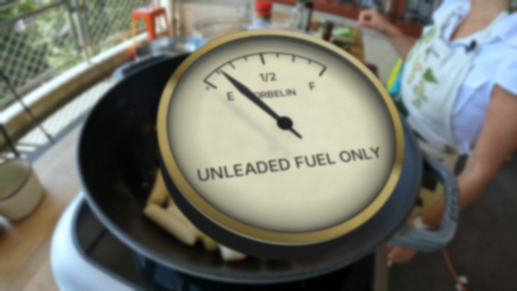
0.125
